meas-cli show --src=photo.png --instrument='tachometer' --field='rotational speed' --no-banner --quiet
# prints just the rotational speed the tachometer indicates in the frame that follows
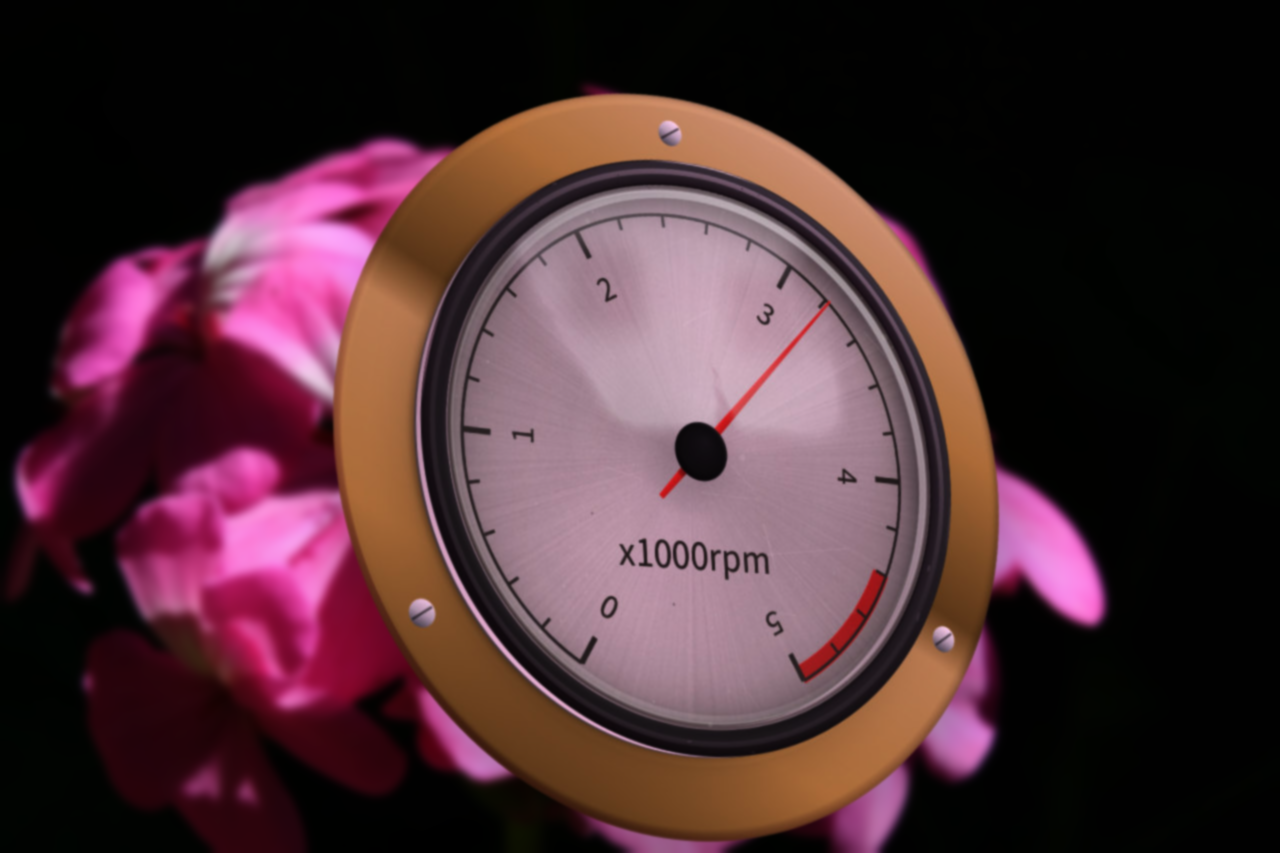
3200 rpm
